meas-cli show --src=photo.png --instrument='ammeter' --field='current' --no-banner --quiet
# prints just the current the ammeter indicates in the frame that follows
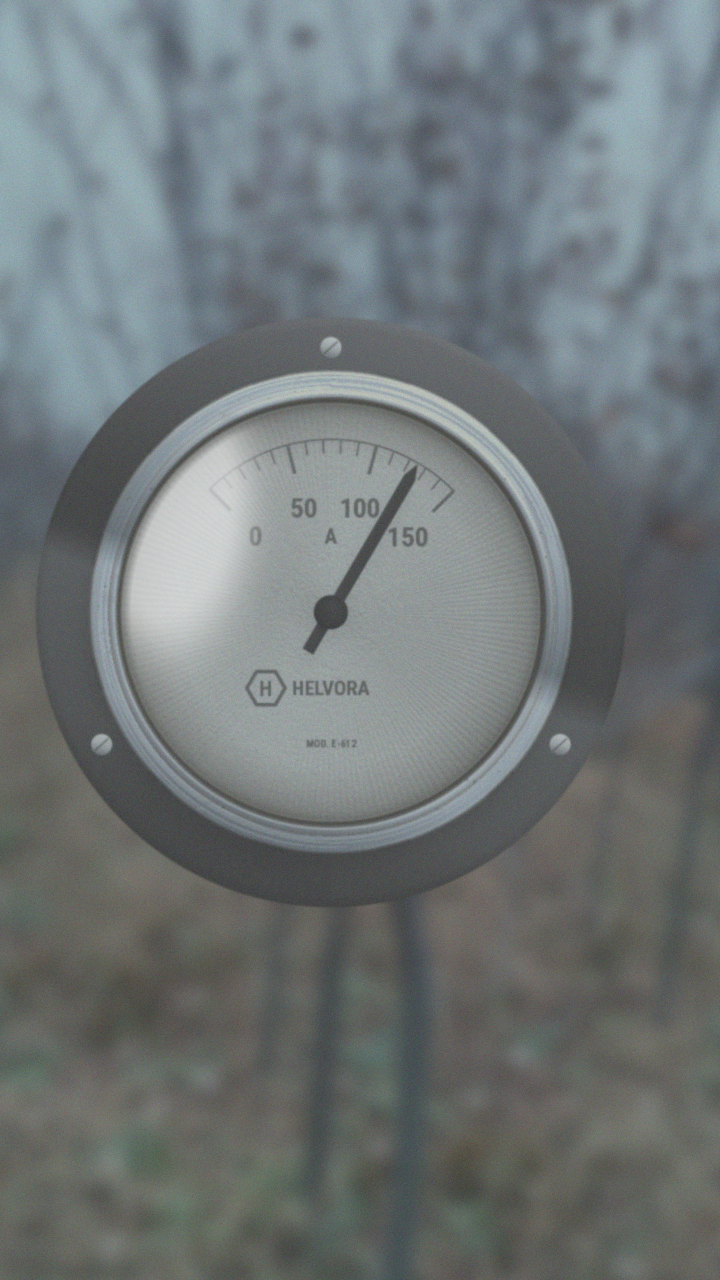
125 A
